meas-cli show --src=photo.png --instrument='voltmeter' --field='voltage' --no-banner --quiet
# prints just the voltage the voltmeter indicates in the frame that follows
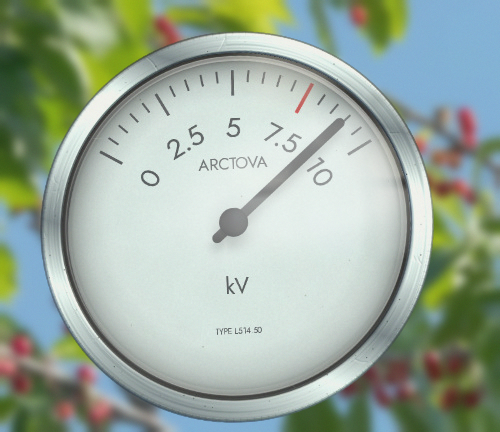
9 kV
